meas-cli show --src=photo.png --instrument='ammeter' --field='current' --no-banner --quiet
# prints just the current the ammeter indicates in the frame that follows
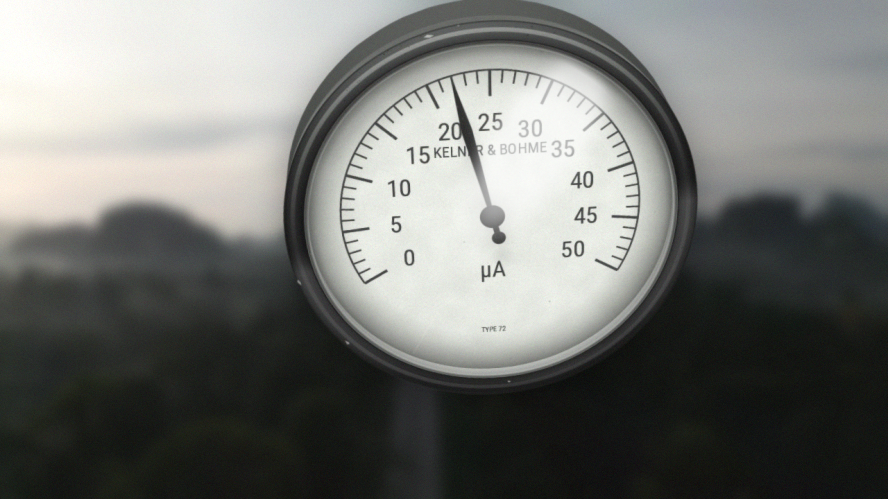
22 µA
